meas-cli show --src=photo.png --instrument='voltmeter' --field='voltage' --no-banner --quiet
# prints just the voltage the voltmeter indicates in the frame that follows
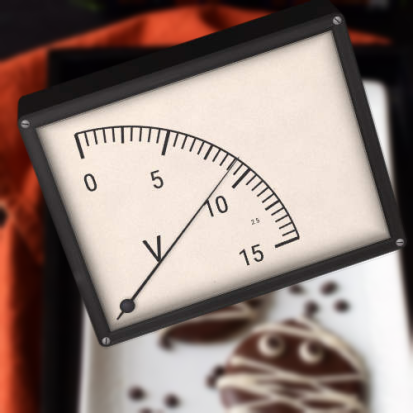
9 V
